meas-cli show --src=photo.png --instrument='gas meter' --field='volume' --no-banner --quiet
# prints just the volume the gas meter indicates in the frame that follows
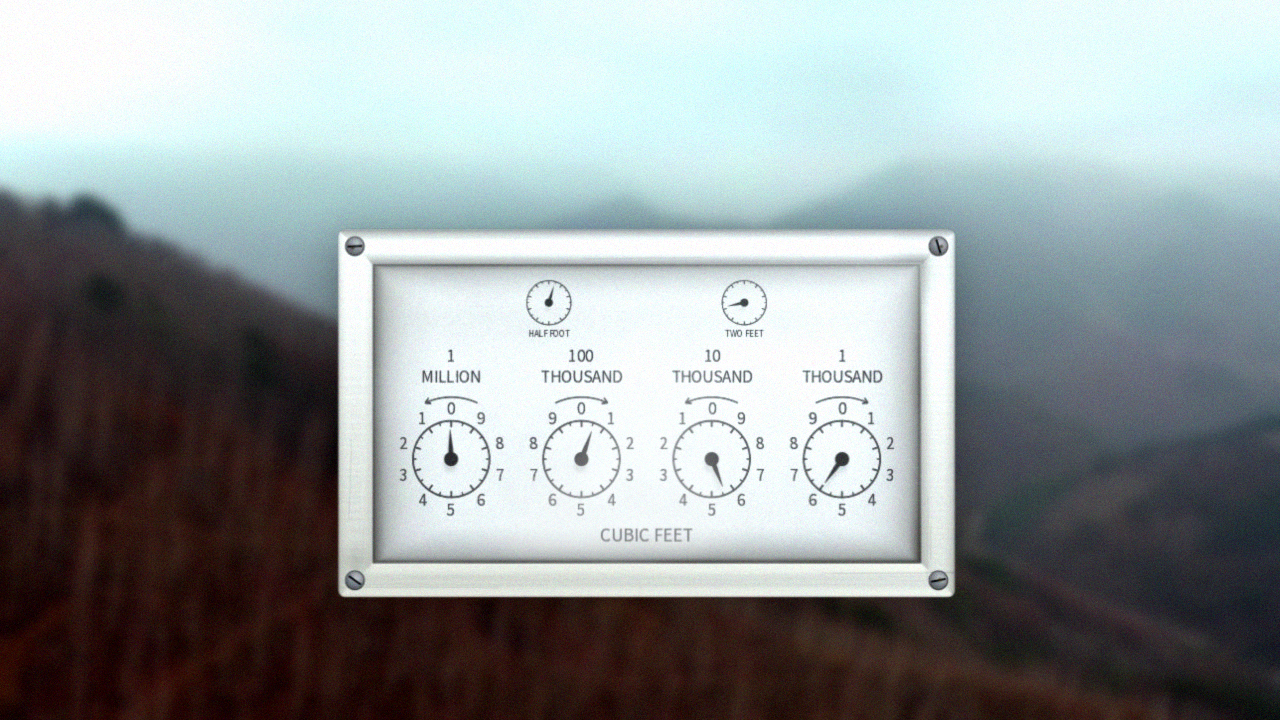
5600 ft³
